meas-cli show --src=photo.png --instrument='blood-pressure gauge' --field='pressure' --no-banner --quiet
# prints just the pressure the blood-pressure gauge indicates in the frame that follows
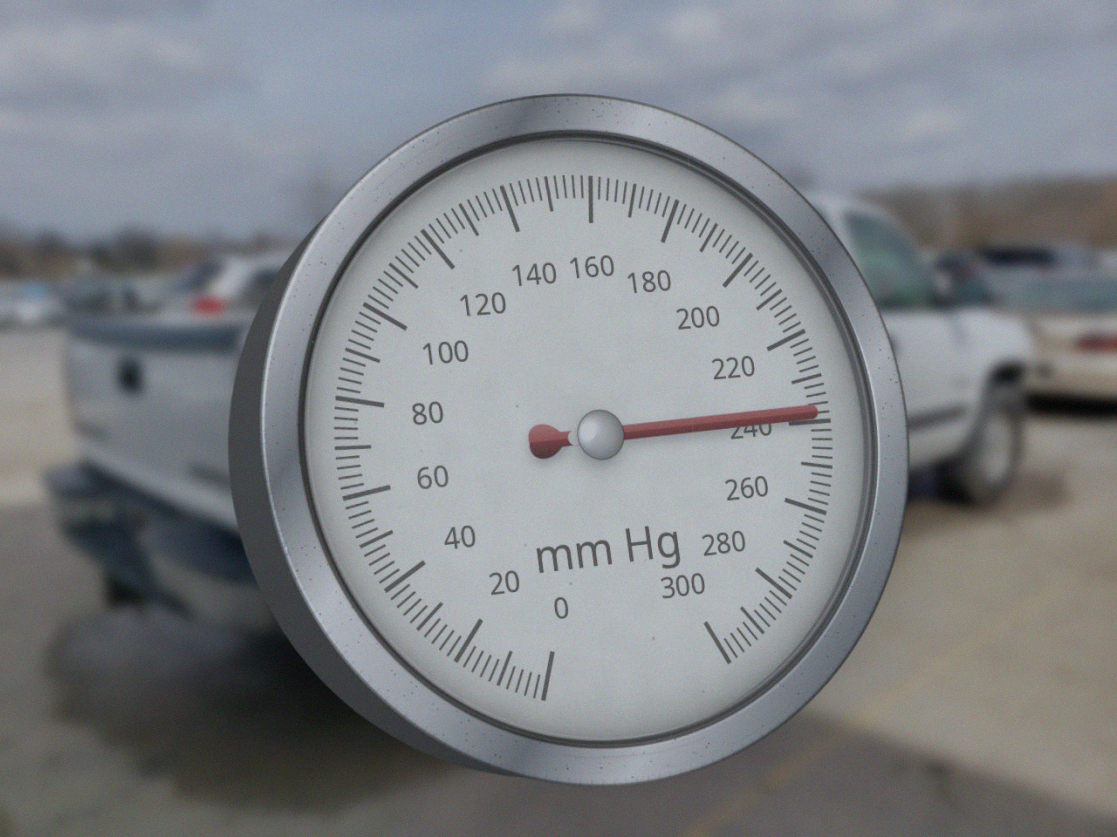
238 mmHg
